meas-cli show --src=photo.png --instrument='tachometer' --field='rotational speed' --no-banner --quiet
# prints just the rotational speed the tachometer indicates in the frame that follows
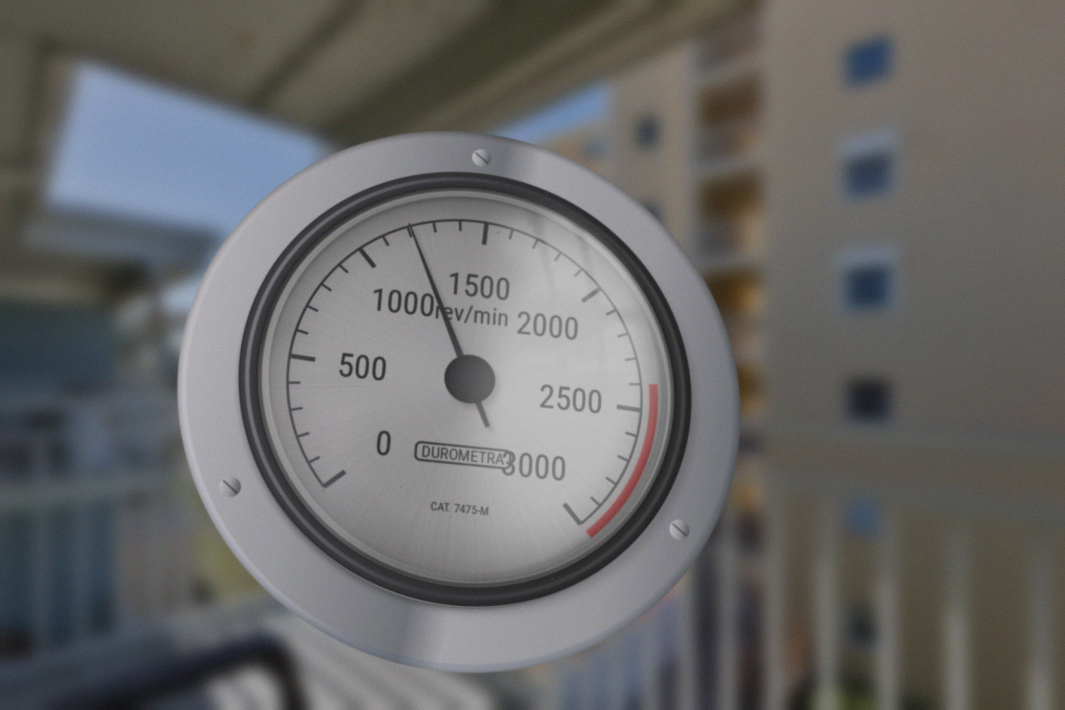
1200 rpm
